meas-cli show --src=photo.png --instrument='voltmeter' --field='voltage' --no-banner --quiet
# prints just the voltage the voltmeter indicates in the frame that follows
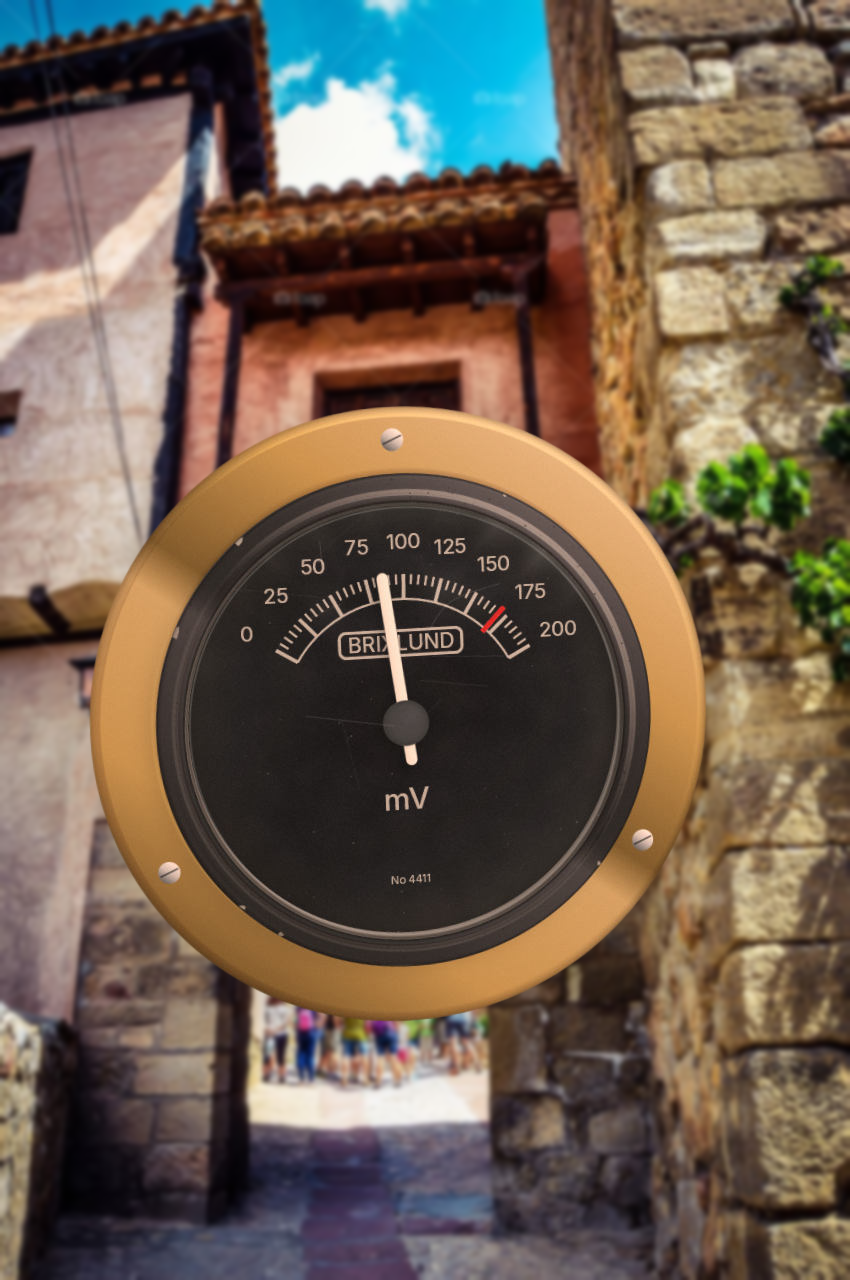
85 mV
